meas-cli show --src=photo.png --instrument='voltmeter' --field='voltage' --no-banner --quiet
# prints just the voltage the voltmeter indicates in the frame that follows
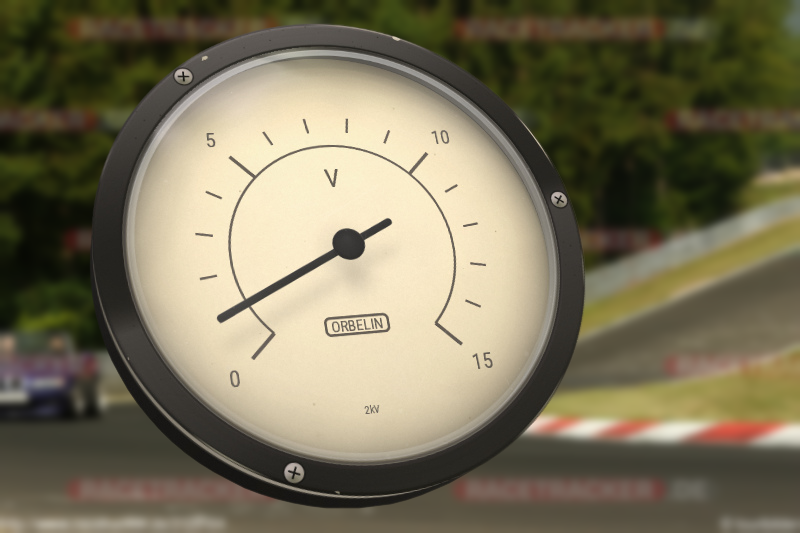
1 V
